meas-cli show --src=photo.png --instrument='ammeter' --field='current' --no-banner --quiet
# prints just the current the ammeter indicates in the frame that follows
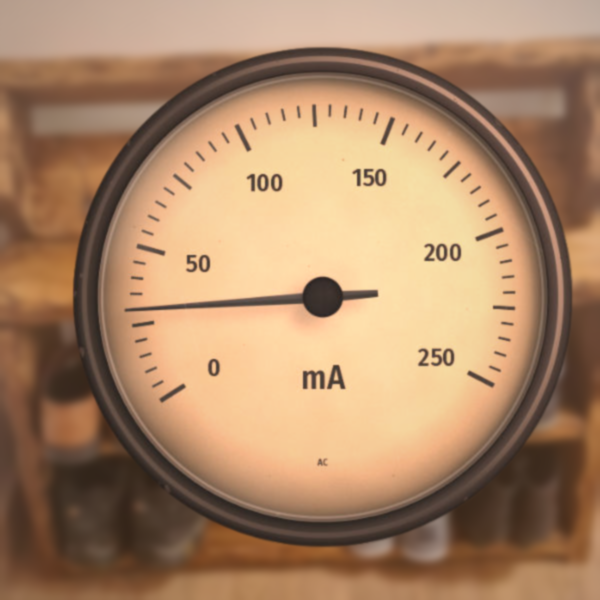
30 mA
